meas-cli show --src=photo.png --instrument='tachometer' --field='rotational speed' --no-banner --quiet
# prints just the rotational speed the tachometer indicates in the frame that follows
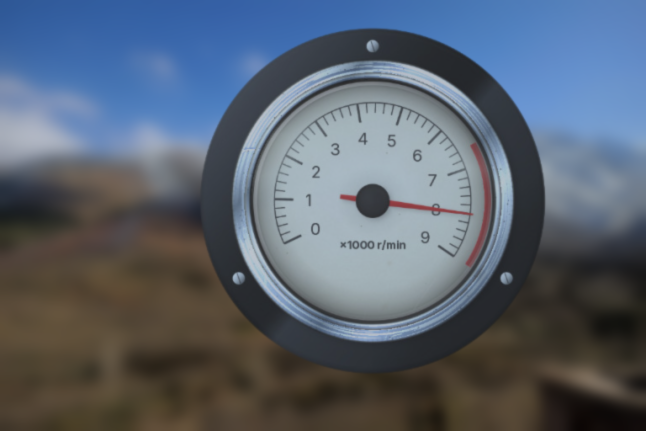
8000 rpm
